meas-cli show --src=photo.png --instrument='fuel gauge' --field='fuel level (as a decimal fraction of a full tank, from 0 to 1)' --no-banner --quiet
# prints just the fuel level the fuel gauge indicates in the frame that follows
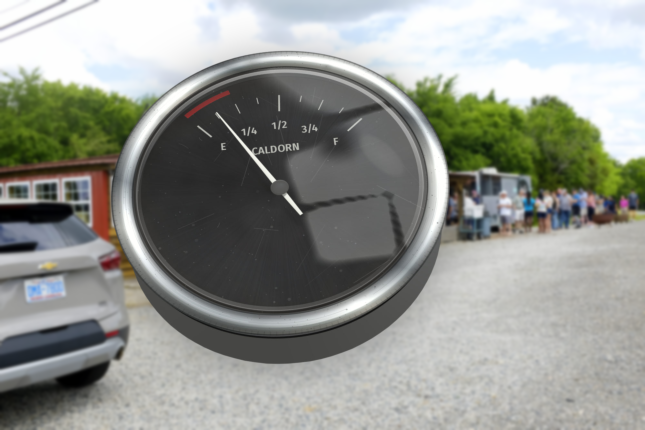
0.125
